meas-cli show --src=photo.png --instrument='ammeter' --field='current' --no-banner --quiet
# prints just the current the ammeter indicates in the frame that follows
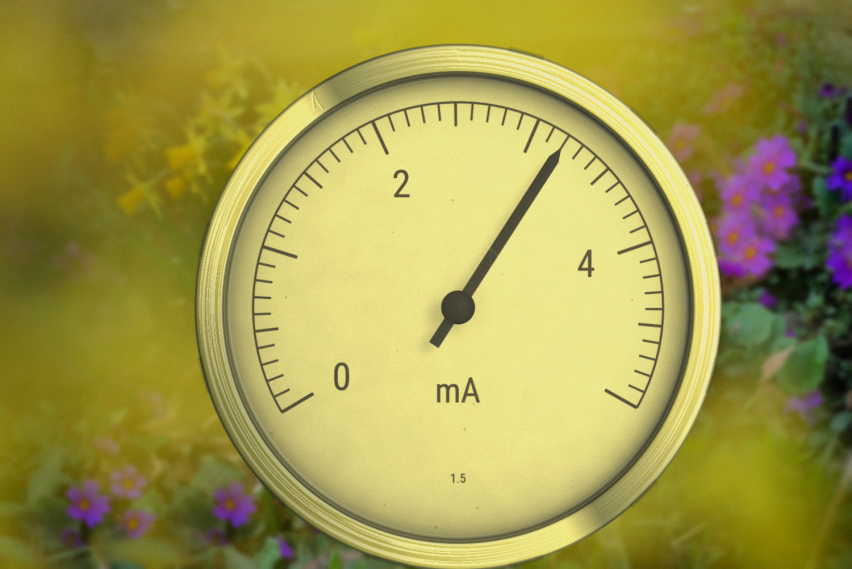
3.2 mA
